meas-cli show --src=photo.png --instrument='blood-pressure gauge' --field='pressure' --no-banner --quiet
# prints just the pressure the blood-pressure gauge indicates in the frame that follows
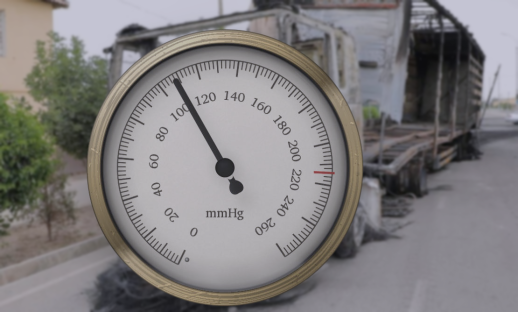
108 mmHg
